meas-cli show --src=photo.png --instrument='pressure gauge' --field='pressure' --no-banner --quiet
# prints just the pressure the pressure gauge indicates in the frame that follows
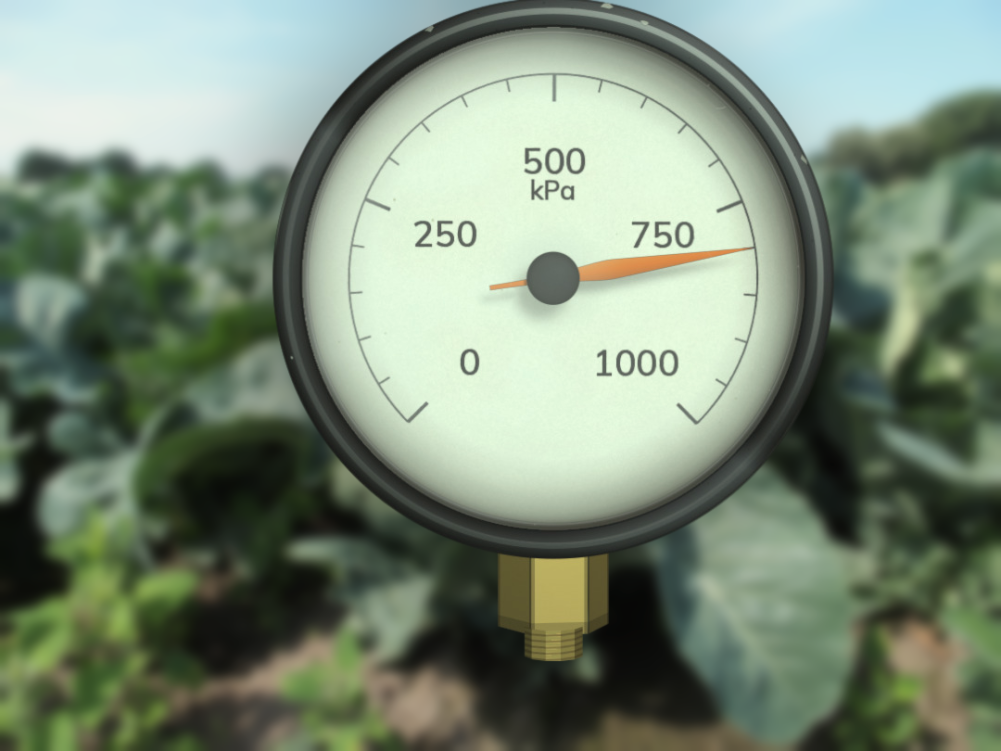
800 kPa
